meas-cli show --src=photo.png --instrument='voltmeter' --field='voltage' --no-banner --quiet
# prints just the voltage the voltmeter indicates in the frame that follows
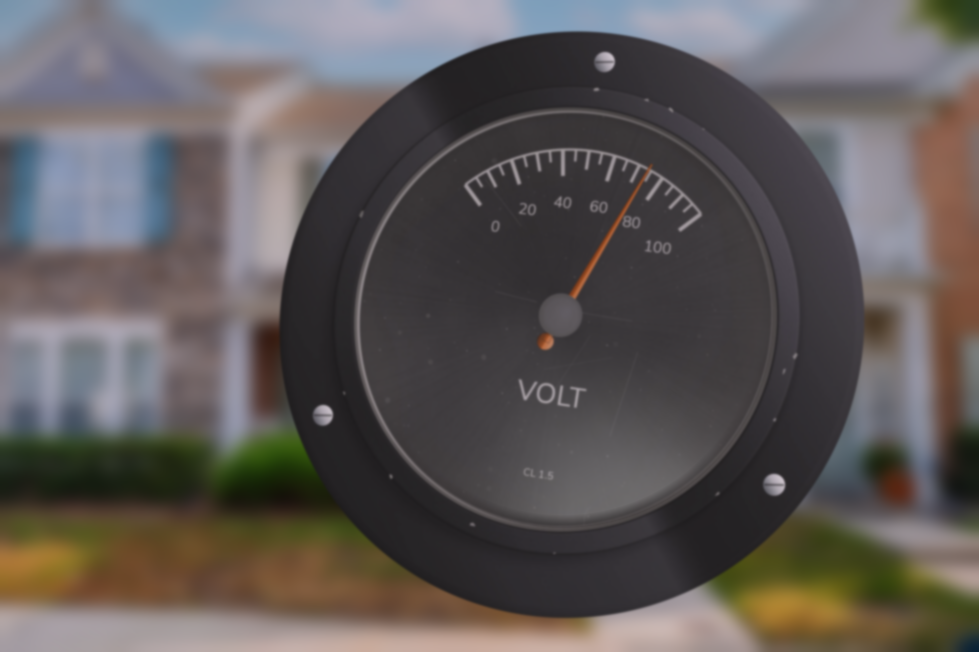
75 V
